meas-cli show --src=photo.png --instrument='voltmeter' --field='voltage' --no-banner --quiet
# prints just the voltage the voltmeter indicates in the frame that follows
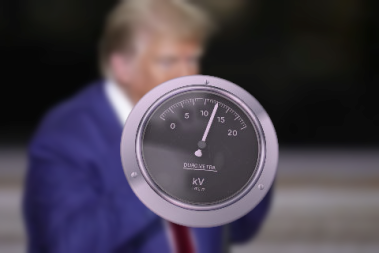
12.5 kV
